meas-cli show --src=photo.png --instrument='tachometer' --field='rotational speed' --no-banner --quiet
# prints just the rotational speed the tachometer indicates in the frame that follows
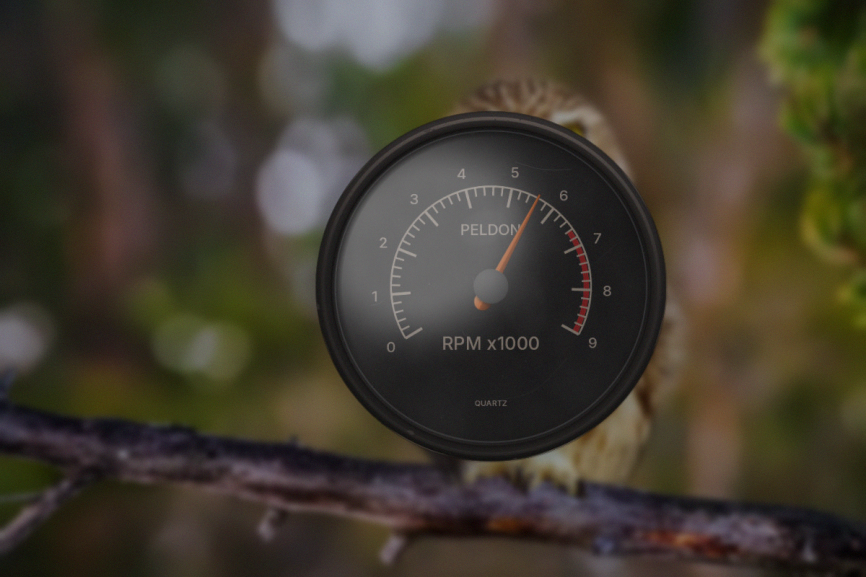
5600 rpm
